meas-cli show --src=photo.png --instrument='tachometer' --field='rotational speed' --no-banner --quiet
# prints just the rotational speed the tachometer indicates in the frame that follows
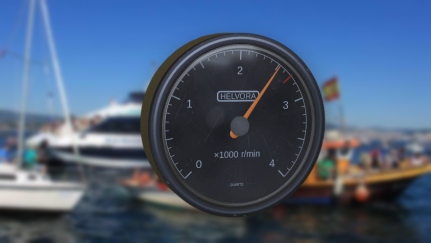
2500 rpm
